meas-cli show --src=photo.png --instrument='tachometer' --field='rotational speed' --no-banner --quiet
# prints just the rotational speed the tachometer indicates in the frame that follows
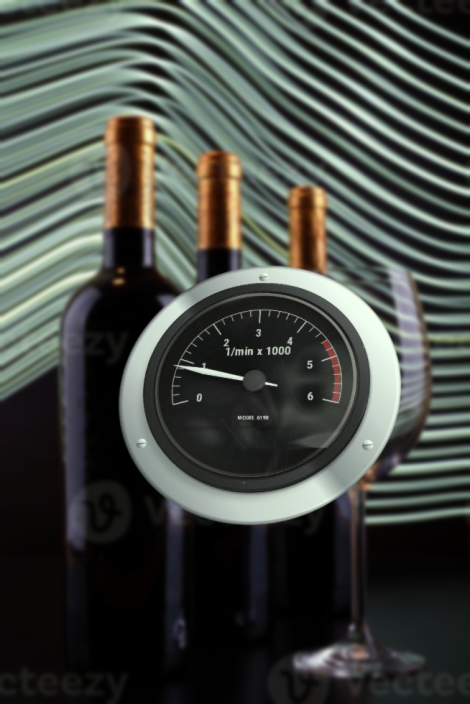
800 rpm
